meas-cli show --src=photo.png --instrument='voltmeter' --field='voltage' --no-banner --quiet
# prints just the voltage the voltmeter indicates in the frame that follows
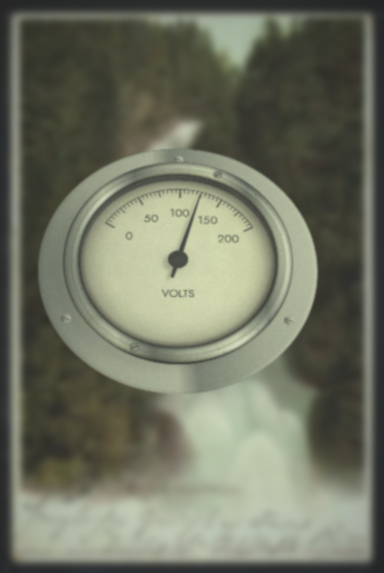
125 V
